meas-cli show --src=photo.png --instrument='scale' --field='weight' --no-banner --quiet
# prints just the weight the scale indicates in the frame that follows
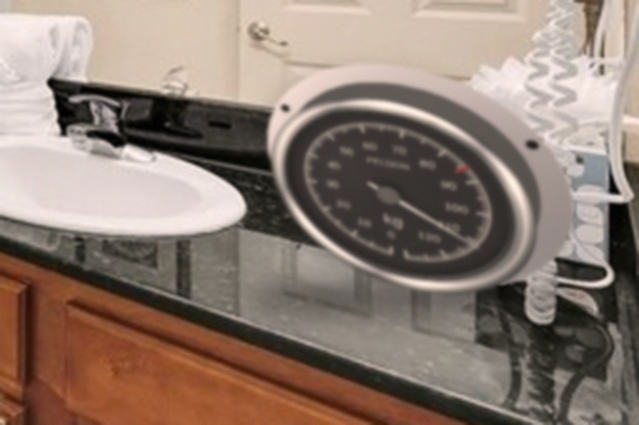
110 kg
